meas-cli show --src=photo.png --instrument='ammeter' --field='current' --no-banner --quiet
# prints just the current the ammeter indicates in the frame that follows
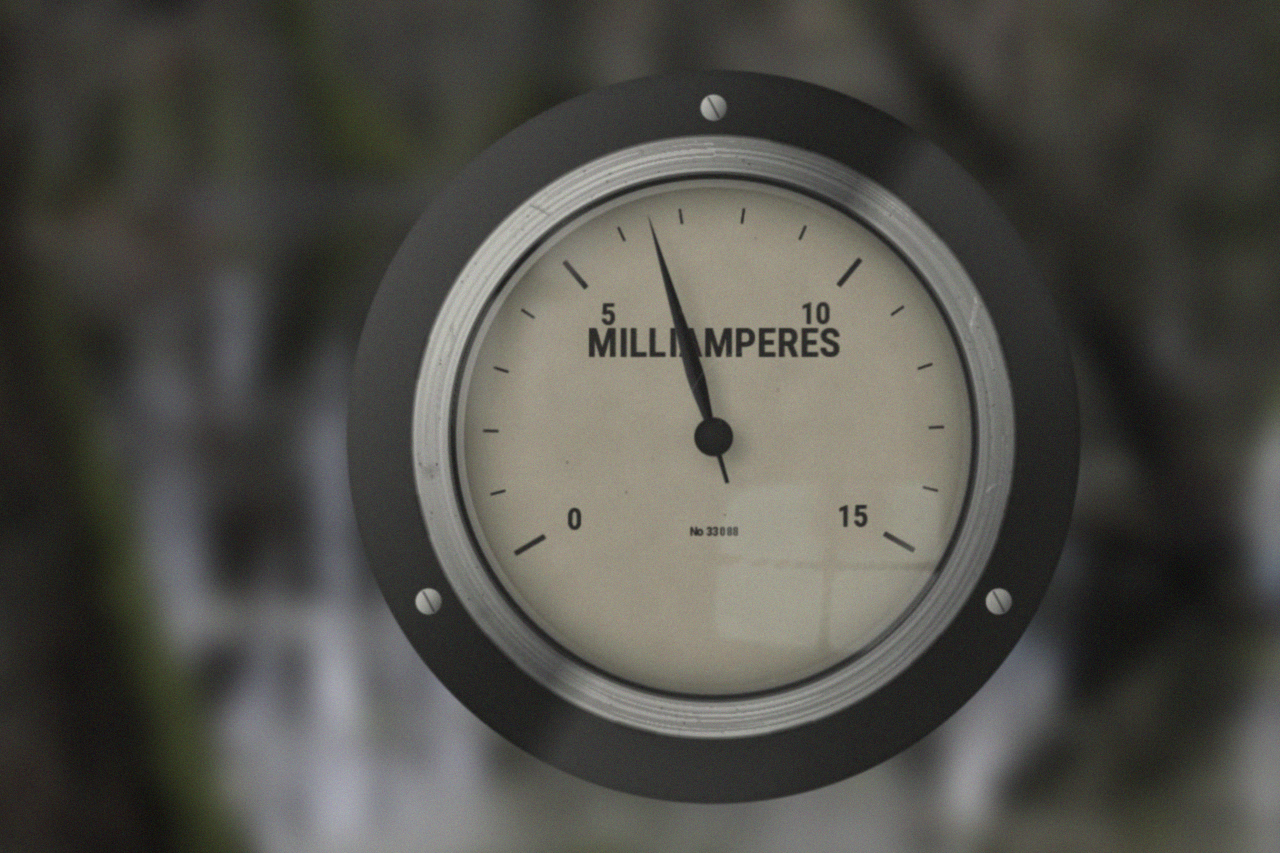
6.5 mA
